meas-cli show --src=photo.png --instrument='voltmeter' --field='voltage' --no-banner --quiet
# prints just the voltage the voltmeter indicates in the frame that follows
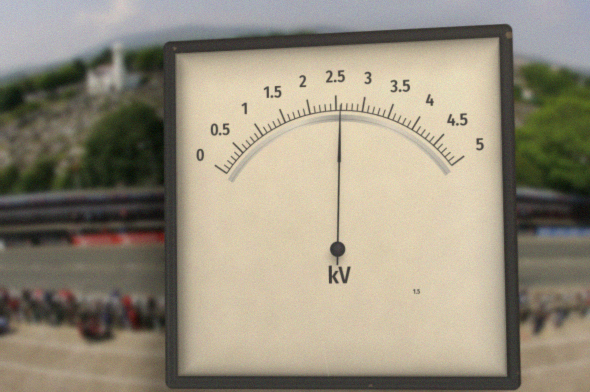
2.6 kV
